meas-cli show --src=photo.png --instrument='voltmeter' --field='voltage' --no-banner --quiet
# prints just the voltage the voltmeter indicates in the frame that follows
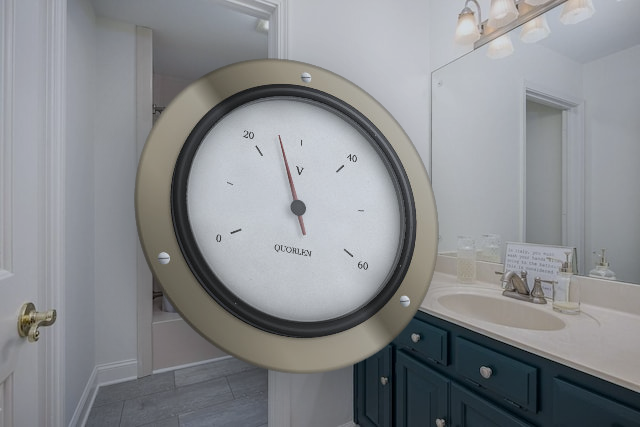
25 V
